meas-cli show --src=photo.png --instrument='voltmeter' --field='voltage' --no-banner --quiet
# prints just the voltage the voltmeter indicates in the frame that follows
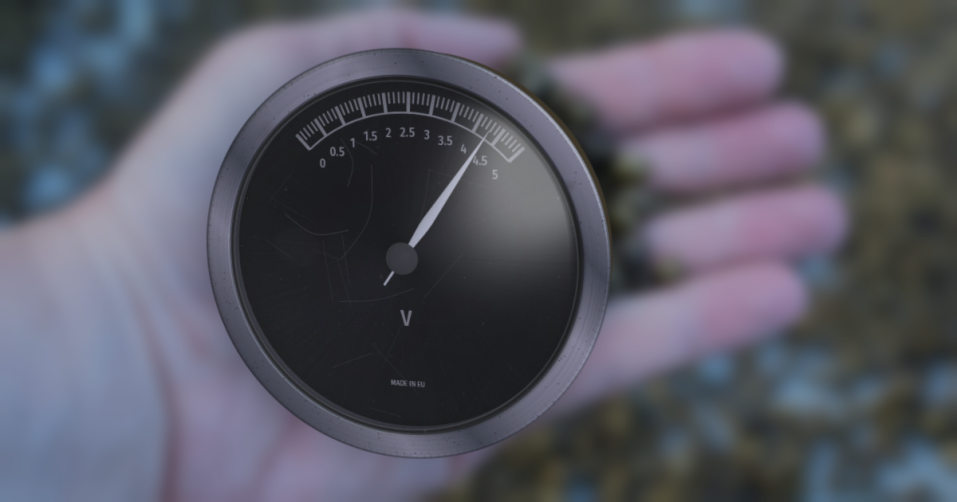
4.3 V
